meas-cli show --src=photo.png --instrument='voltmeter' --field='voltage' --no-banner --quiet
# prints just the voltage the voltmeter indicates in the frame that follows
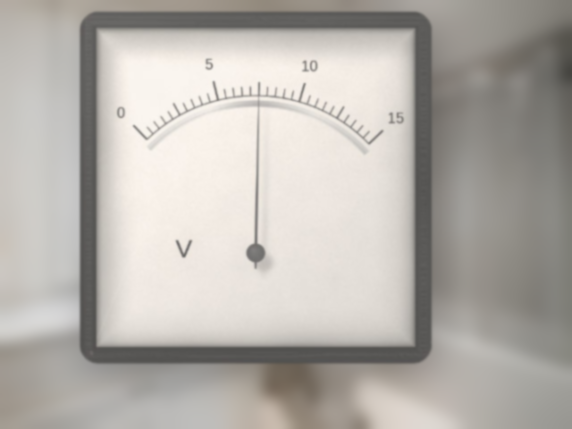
7.5 V
